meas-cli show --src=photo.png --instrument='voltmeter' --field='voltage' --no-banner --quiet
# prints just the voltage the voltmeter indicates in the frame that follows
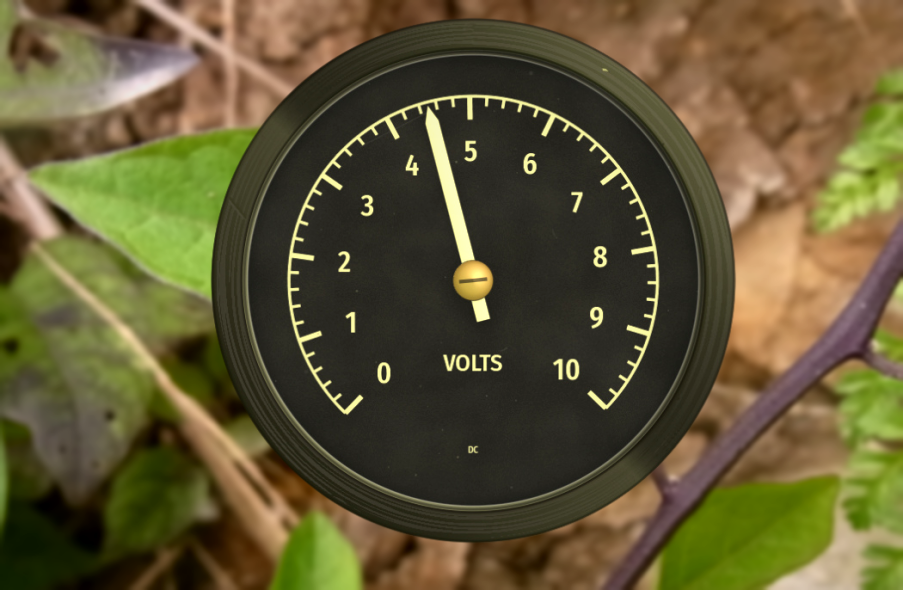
4.5 V
